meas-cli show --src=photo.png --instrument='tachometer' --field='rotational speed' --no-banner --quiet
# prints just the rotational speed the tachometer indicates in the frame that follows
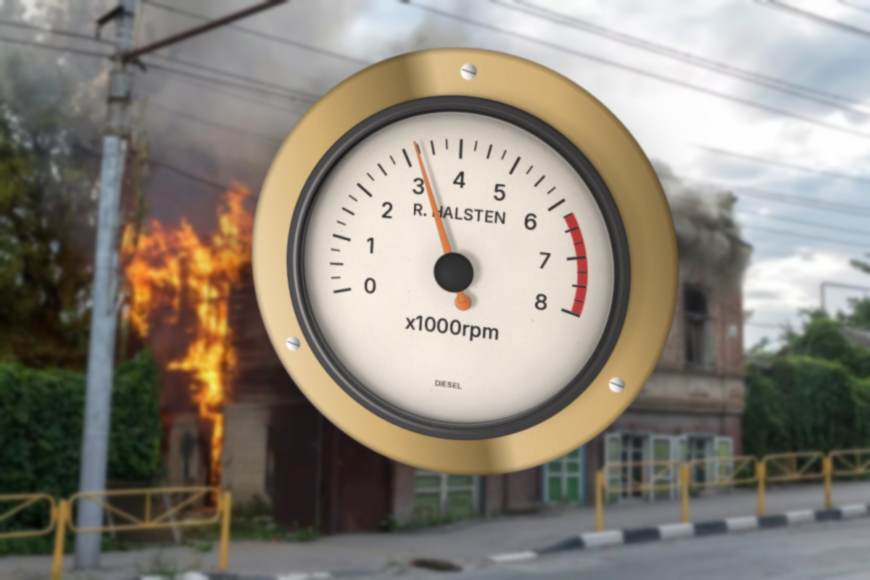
3250 rpm
